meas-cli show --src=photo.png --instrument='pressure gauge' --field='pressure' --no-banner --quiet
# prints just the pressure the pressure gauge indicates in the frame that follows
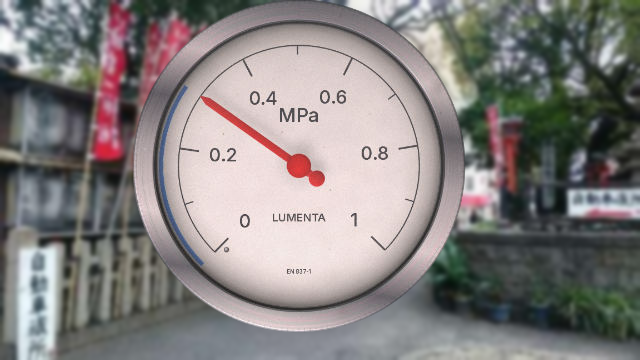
0.3 MPa
